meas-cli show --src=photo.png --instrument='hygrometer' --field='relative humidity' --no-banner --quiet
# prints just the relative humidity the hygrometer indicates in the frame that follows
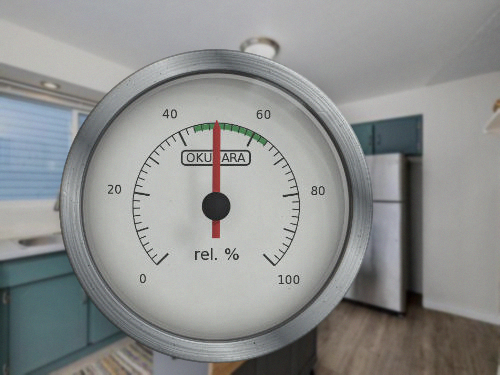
50 %
